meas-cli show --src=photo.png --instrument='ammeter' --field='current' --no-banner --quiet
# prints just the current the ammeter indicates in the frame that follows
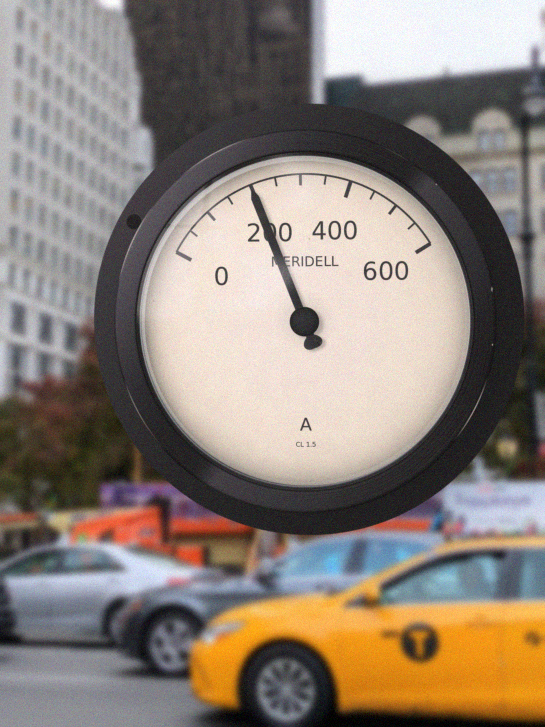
200 A
